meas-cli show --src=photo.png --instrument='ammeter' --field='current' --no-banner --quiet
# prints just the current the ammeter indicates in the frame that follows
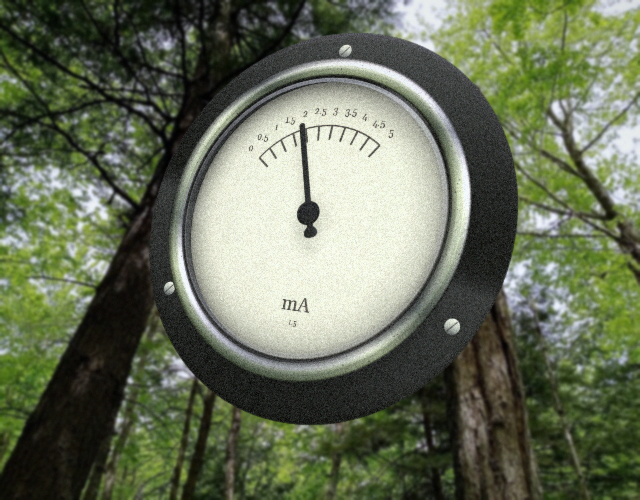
2 mA
